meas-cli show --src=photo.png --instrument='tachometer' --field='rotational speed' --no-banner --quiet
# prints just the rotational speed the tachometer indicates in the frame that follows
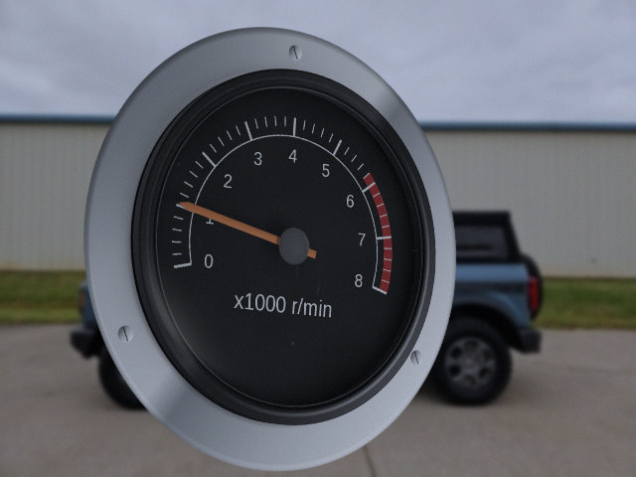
1000 rpm
